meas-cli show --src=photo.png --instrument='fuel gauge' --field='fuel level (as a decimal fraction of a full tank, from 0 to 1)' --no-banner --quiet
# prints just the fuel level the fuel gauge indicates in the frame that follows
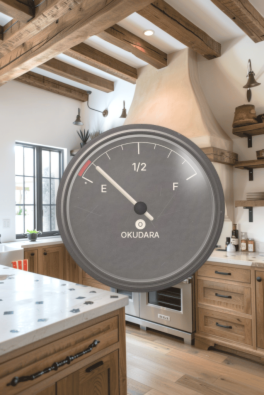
0.125
